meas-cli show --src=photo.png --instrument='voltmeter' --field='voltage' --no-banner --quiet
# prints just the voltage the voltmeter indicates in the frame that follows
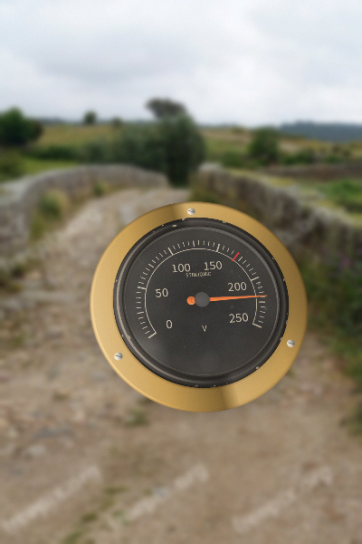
220 V
